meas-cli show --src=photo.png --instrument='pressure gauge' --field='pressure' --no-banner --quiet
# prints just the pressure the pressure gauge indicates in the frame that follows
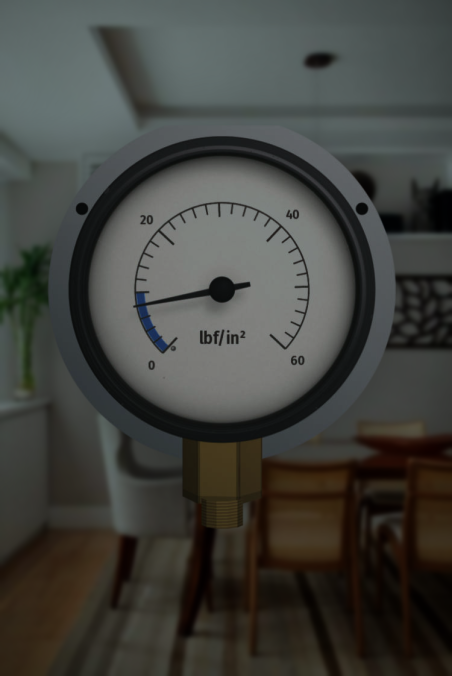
8 psi
